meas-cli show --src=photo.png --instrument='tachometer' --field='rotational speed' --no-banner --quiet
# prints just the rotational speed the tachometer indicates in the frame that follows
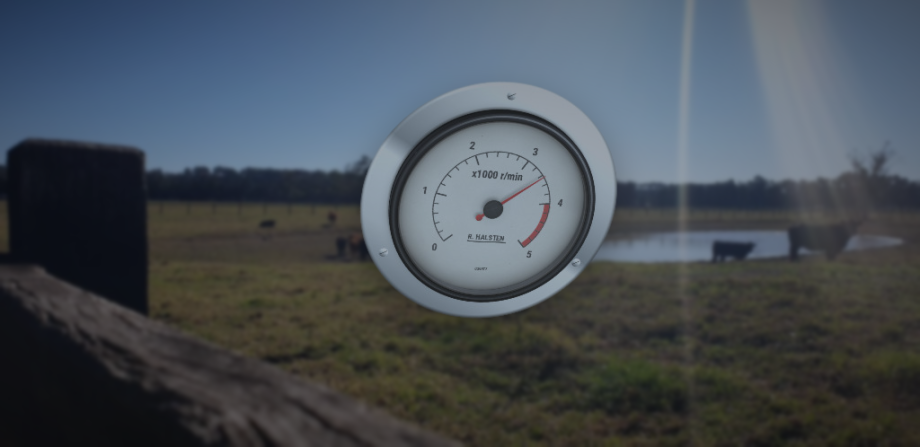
3400 rpm
